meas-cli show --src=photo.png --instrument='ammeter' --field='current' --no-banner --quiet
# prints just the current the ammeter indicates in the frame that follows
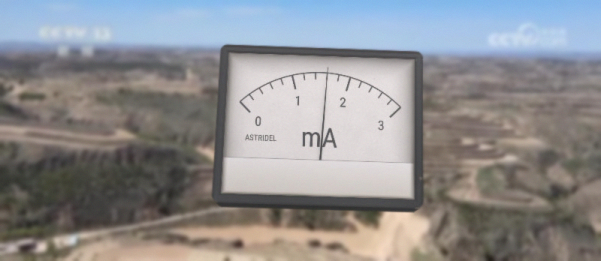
1.6 mA
